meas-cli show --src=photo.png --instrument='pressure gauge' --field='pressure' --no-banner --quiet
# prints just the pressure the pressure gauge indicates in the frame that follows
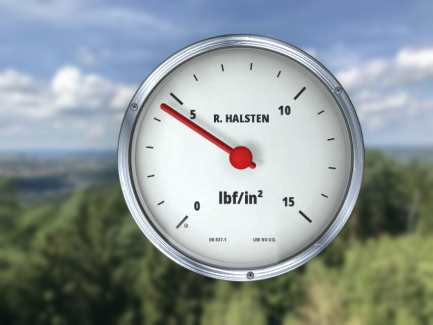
4.5 psi
